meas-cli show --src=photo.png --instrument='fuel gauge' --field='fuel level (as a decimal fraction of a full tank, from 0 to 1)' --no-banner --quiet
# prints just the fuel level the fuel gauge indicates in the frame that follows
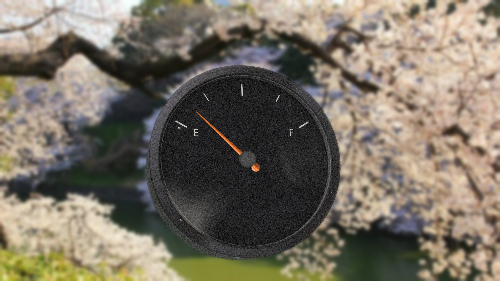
0.125
